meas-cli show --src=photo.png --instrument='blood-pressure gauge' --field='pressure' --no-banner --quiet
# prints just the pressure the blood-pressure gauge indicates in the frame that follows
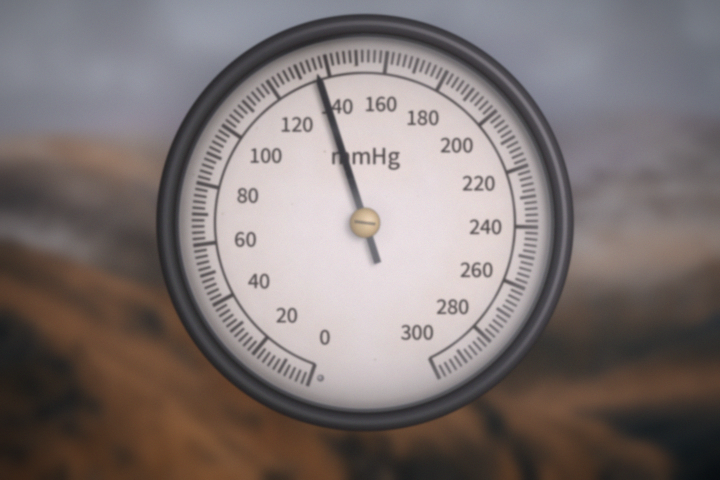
136 mmHg
